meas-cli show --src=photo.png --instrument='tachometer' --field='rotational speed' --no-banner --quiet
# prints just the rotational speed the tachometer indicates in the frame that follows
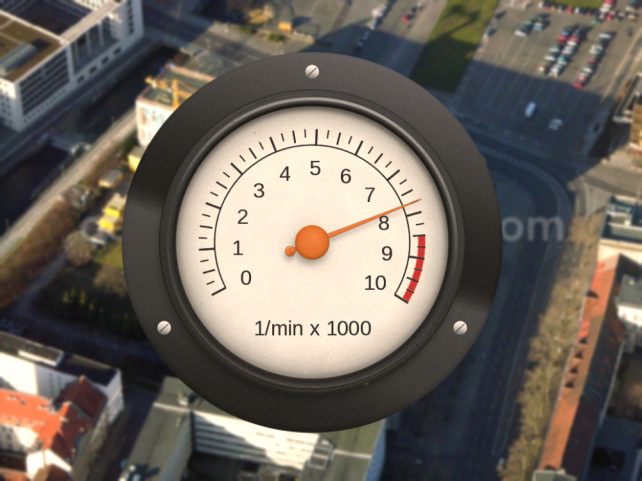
7750 rpm
